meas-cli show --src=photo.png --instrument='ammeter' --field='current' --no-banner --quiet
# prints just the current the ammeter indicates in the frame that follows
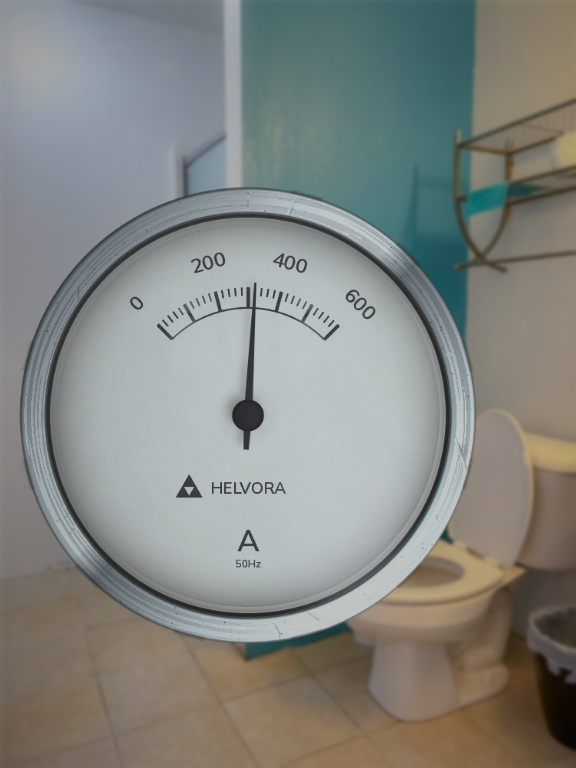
320 A
